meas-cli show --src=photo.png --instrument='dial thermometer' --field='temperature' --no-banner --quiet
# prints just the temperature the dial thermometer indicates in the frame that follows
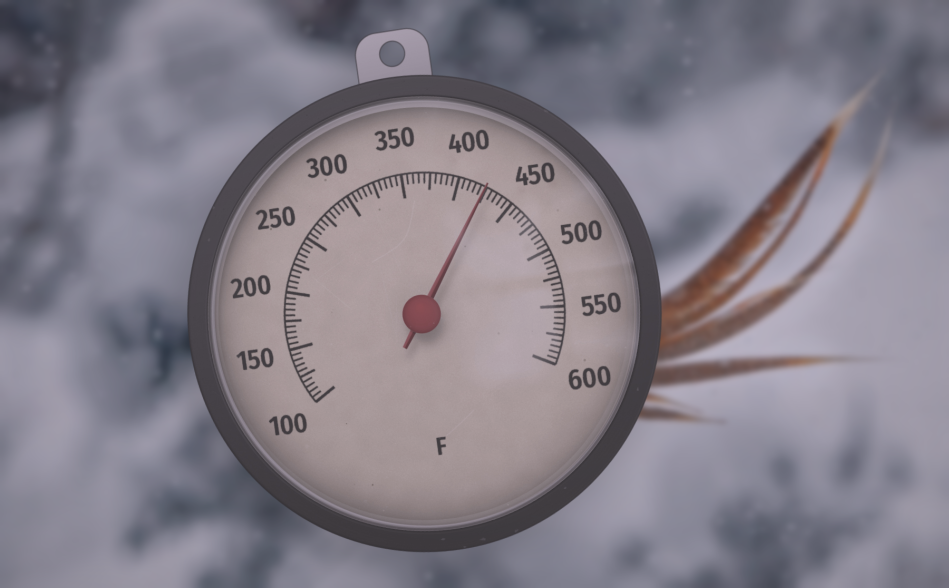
425 °F
